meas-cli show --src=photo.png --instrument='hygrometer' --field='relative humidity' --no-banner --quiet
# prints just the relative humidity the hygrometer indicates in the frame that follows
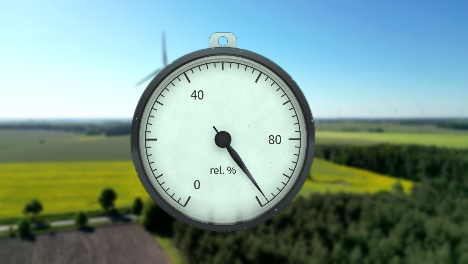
98 %
